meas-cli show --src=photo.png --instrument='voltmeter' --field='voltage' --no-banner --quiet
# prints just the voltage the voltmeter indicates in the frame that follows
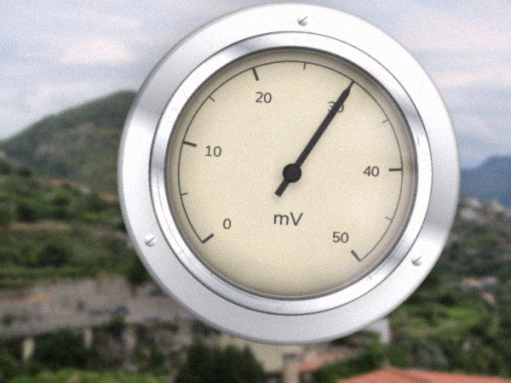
30 mV
